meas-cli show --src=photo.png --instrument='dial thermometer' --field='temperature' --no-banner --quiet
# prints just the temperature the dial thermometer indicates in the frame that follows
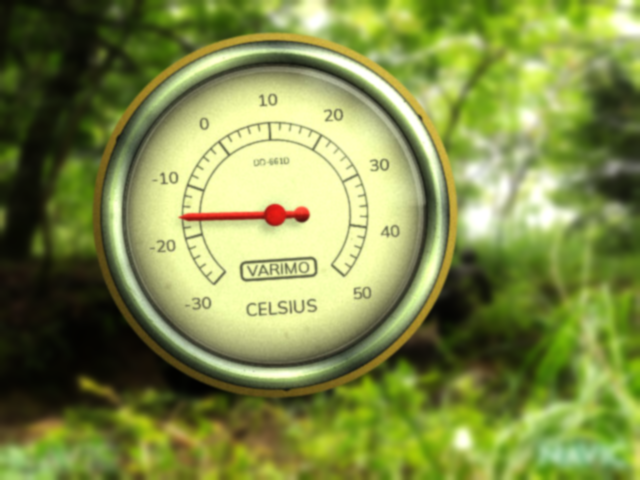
-16 °C
